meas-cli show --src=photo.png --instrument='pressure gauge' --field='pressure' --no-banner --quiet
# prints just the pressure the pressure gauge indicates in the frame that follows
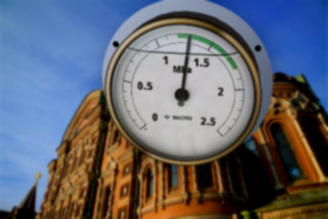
1.3 MPa
